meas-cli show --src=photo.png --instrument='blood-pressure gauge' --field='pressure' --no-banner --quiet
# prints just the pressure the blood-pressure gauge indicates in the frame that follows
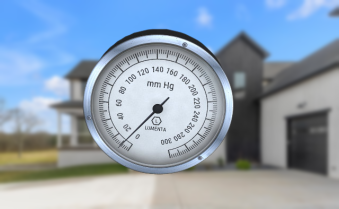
10 mmHg
